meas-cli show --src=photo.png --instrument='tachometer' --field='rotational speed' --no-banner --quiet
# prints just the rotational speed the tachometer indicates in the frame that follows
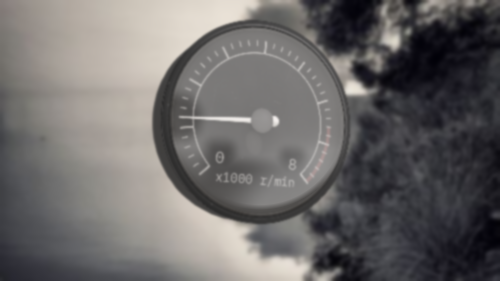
1200 rpm
